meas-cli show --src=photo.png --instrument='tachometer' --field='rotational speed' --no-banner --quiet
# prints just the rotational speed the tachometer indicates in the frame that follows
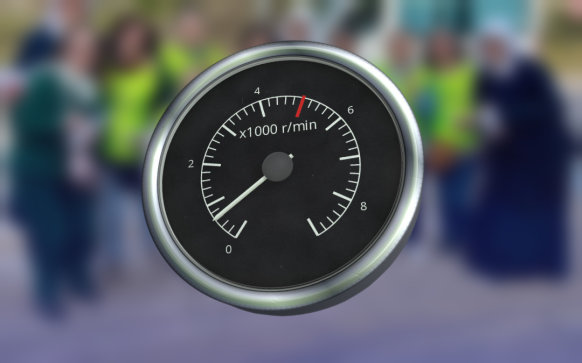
600 rpm
